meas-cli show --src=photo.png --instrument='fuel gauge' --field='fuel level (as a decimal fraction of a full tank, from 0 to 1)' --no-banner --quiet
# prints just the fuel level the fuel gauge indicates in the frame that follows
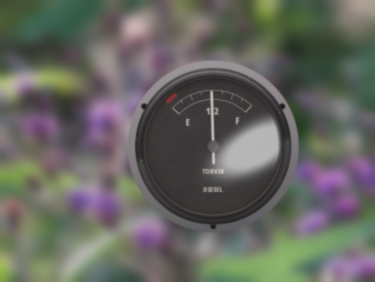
0.5
